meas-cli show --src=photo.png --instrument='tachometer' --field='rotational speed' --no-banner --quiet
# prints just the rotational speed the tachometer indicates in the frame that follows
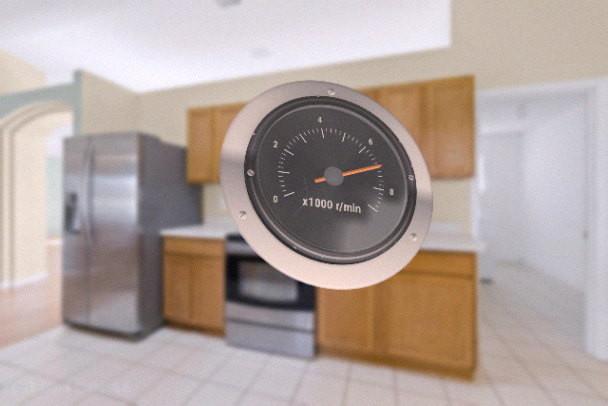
7000 rpm
